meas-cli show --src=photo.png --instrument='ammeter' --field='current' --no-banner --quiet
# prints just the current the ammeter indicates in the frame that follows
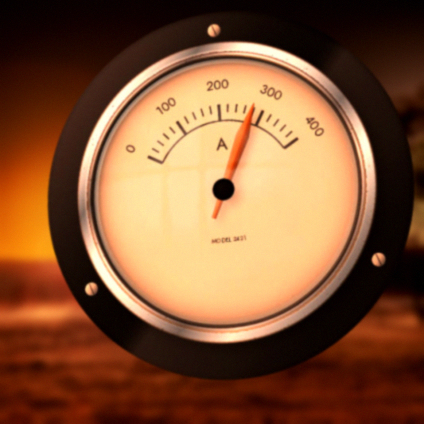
280 A
